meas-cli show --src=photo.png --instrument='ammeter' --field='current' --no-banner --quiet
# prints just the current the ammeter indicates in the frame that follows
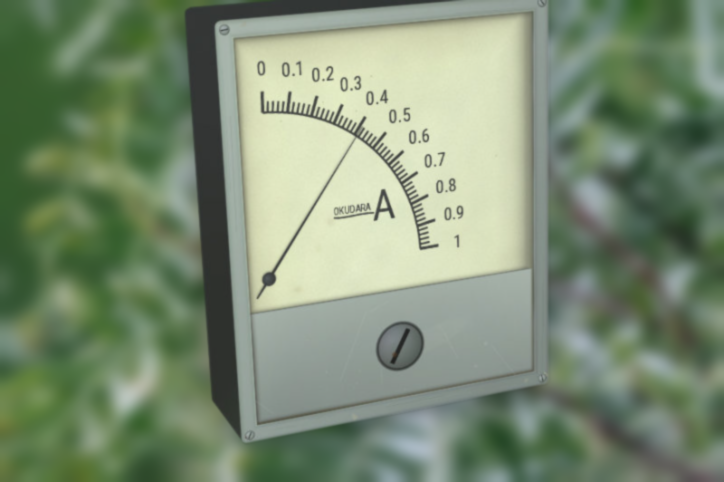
0.4 A
